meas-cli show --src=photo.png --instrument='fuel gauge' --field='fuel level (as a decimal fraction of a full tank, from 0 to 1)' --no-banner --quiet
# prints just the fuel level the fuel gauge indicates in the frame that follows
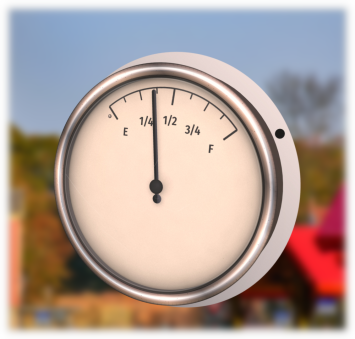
0.375
